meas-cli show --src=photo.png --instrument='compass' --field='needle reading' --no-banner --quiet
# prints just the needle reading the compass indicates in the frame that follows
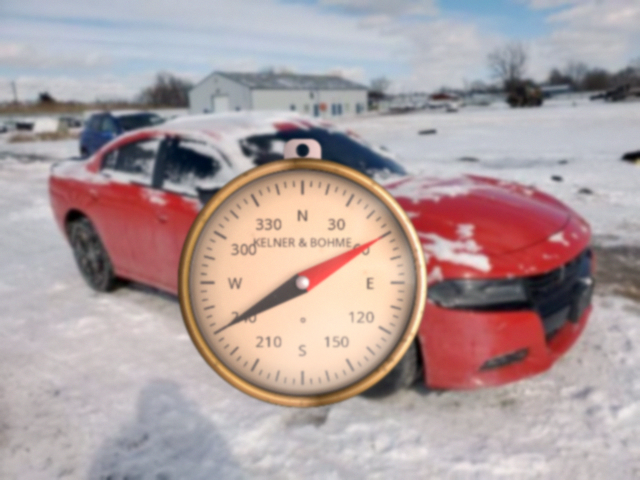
60 °
